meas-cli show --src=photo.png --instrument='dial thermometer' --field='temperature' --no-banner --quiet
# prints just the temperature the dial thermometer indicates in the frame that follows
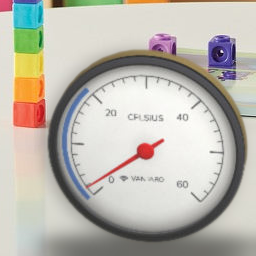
2 °C
